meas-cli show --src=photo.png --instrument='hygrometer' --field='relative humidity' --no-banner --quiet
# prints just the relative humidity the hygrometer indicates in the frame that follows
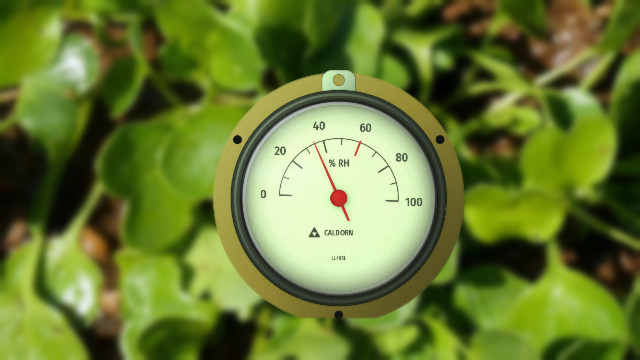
35 %
